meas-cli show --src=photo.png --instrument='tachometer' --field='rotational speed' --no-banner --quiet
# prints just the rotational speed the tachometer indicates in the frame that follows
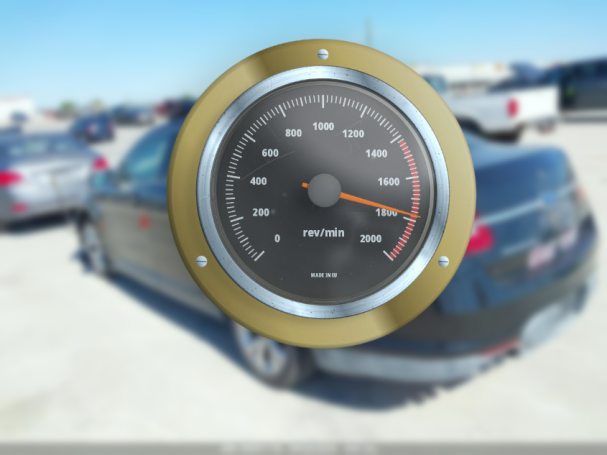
1780 rpm
